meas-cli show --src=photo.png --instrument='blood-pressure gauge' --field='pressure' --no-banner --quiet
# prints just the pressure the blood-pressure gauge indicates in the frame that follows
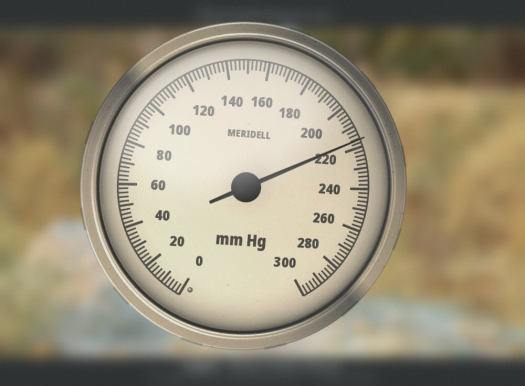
216 mmHg
